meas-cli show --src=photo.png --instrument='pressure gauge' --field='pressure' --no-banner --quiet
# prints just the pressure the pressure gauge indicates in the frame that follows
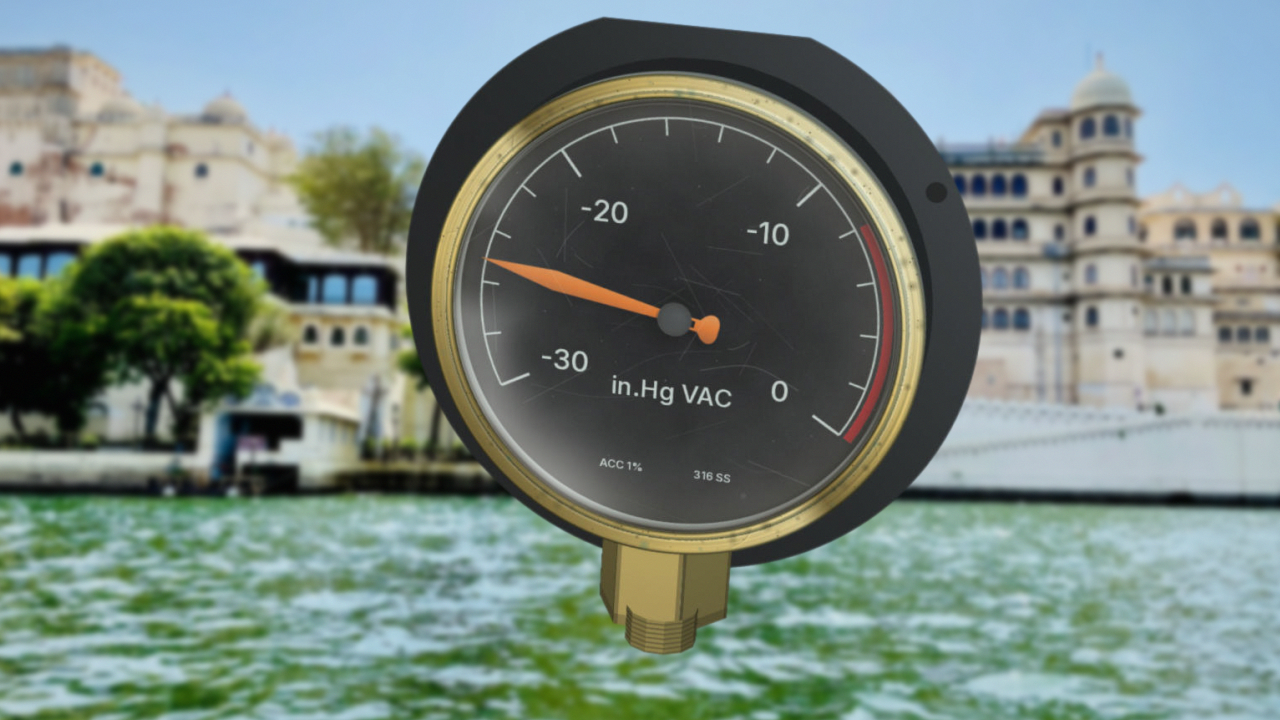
-25 inHg
